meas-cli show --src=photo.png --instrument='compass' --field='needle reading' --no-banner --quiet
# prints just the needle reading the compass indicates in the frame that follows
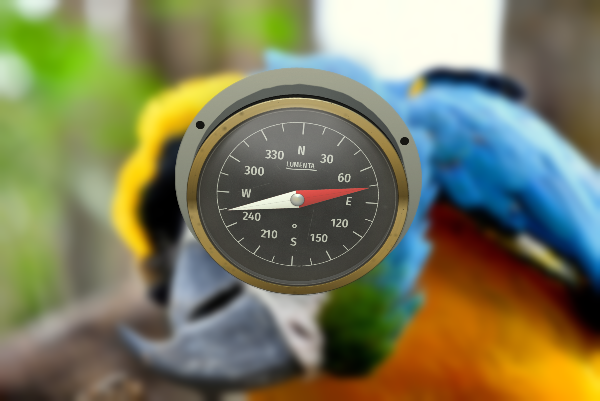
75 °
